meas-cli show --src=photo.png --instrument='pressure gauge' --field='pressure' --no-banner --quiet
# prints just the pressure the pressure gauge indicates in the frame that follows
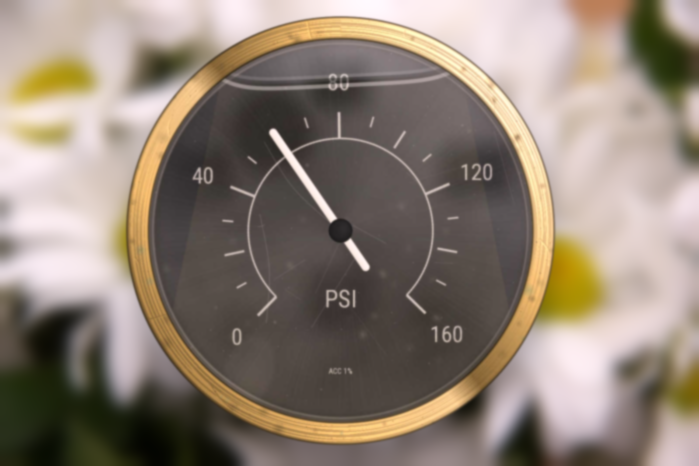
60 psi
